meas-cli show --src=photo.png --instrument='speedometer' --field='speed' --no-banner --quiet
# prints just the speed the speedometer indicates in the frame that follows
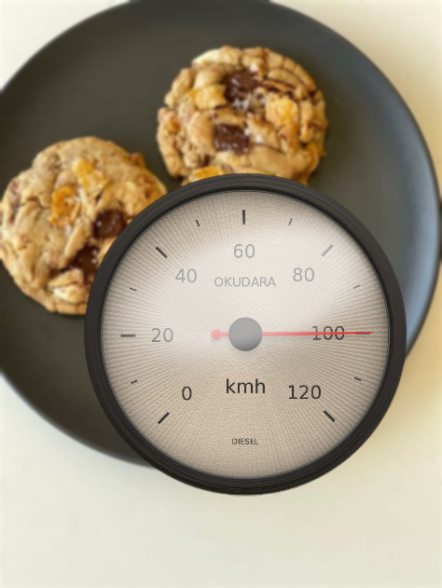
100 km/h
